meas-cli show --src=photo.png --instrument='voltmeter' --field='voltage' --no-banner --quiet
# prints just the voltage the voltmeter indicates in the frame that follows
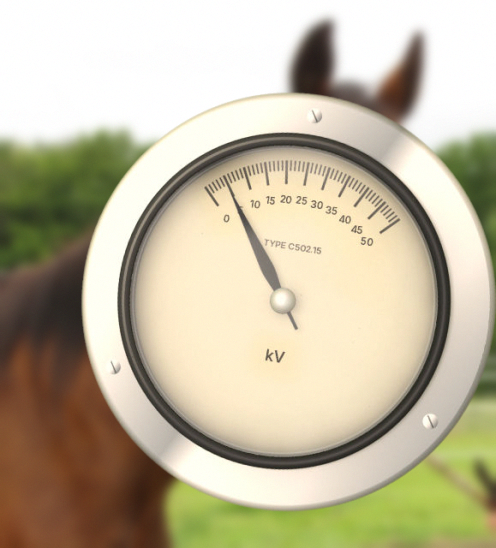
5 kV
